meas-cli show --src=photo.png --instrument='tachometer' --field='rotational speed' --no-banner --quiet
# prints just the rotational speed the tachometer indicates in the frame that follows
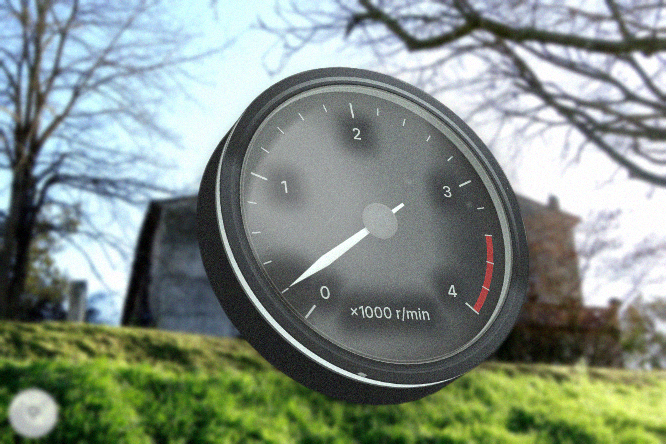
200 rpm
